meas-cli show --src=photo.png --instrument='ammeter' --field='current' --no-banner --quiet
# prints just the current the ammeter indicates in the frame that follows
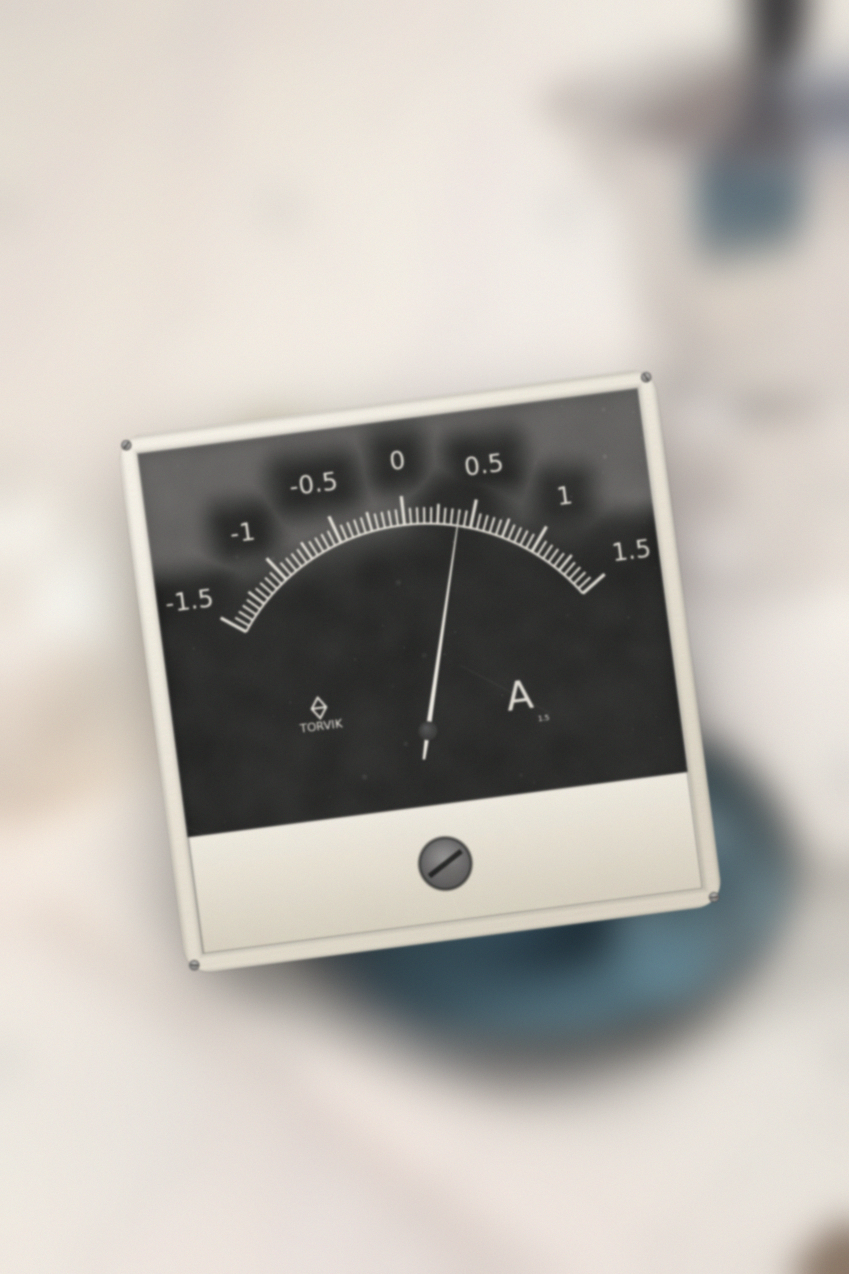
0.4 A
